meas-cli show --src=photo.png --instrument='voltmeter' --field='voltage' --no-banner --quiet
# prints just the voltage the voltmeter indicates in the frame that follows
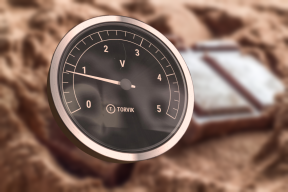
0.8 V
